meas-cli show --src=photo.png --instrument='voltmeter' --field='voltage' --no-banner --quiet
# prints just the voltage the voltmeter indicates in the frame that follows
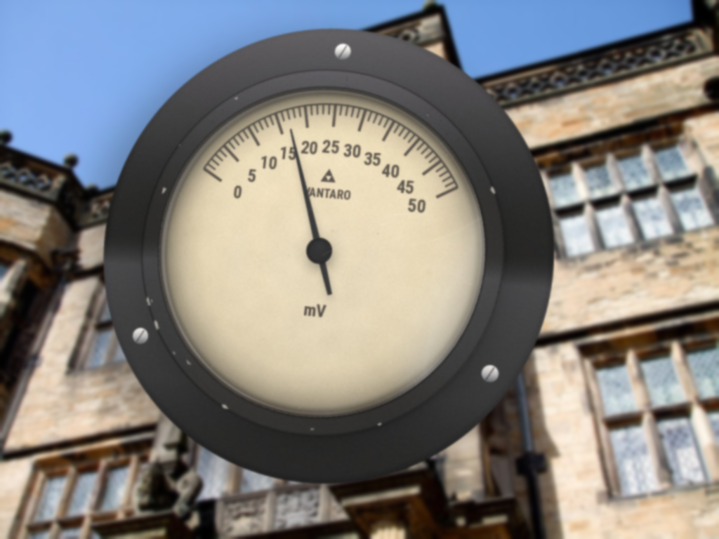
17 mV
